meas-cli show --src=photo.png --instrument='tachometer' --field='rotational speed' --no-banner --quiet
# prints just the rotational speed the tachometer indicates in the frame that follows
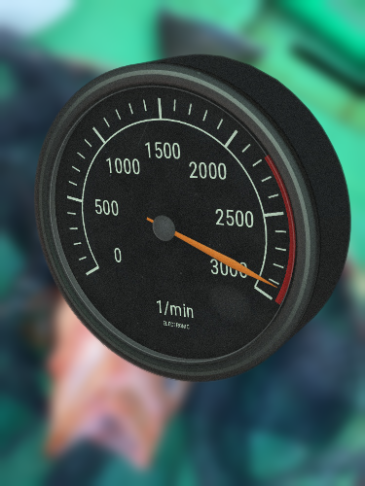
2900 rpm
